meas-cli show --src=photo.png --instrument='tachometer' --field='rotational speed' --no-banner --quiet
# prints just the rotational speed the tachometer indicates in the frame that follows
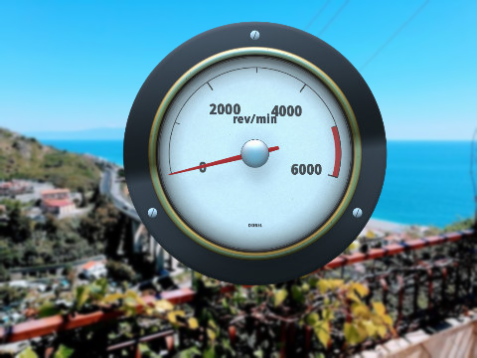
0 rpm
